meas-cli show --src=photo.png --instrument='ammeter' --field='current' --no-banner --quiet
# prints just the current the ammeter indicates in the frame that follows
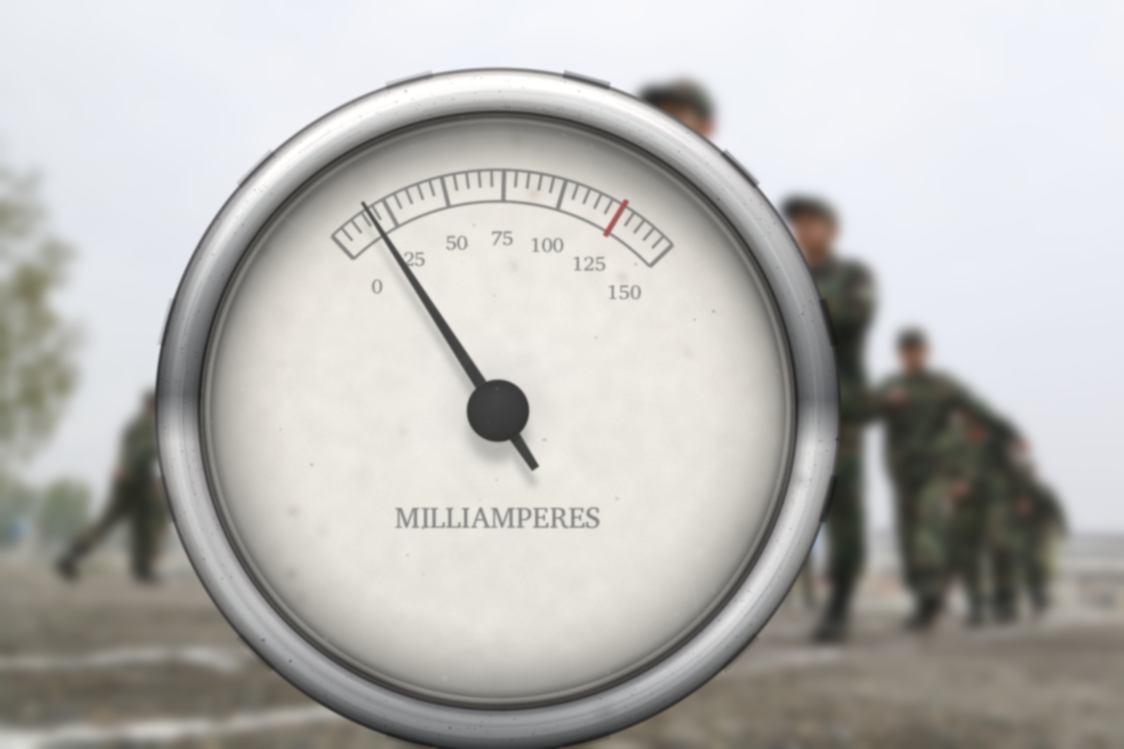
17.5 mA
